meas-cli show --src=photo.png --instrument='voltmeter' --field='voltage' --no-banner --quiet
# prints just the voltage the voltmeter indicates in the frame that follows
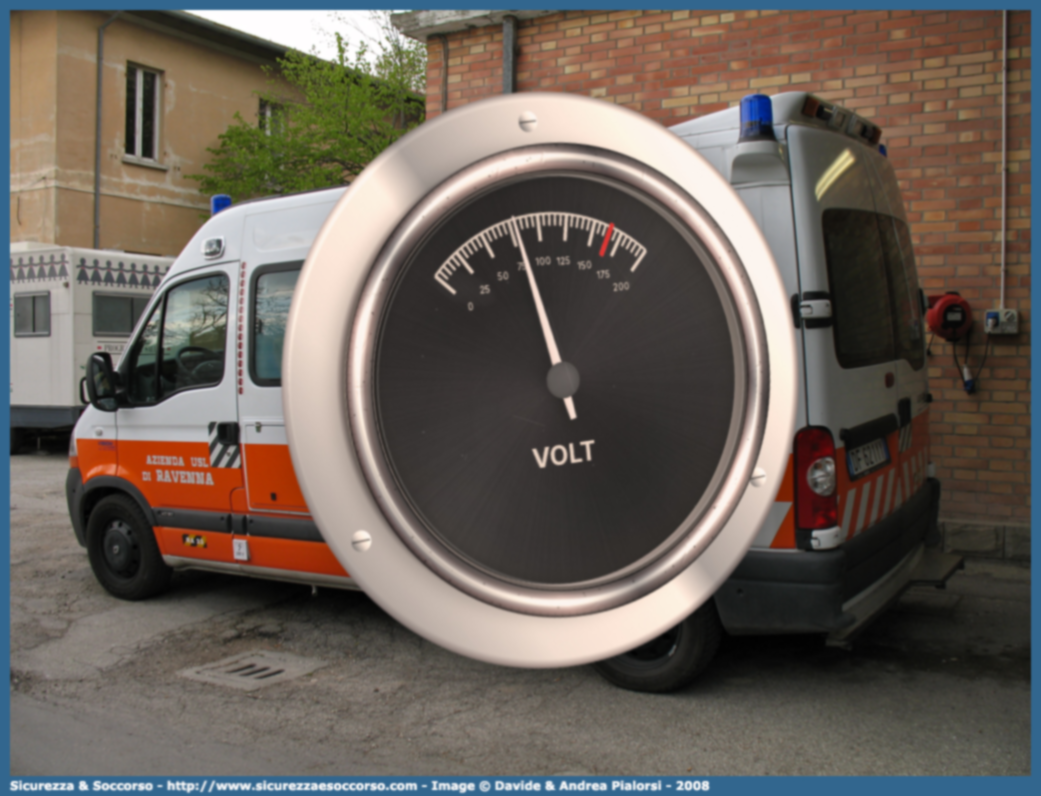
75 V
